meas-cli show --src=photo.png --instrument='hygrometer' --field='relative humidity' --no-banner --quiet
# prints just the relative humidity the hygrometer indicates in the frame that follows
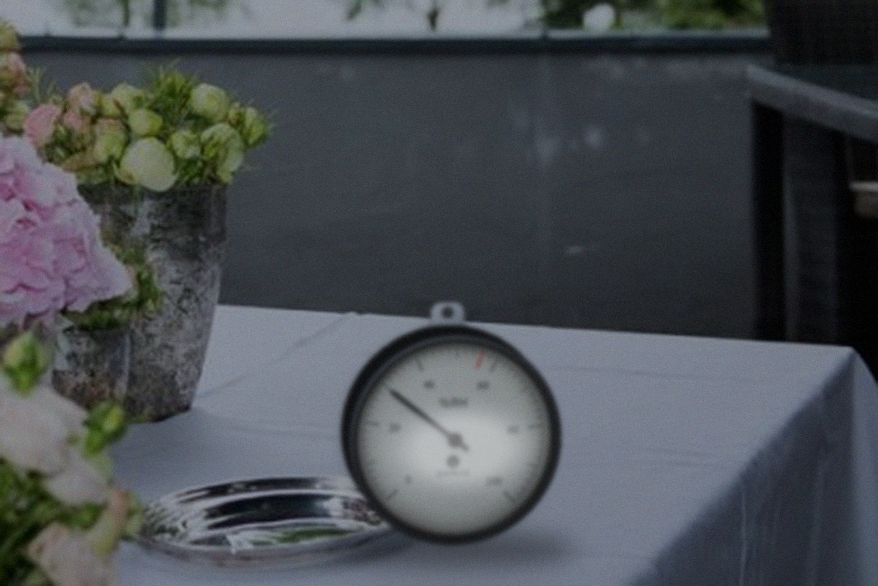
30 %
